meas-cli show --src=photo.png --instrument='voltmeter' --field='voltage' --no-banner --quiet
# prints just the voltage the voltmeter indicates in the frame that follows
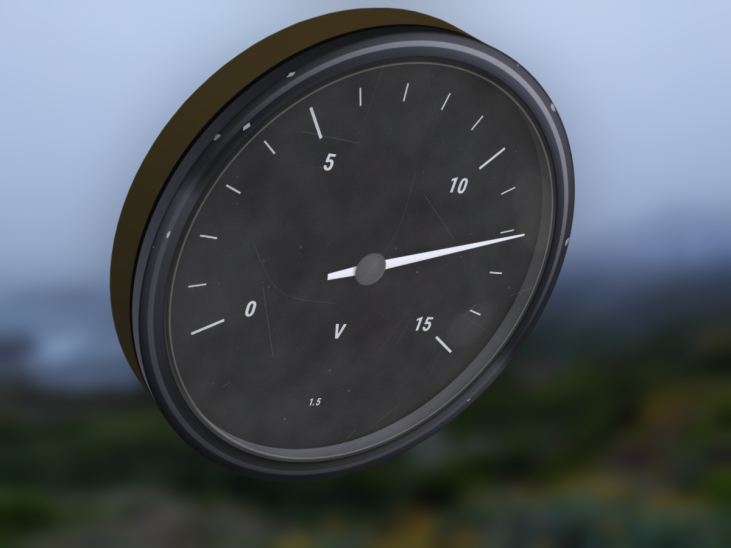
12 V
